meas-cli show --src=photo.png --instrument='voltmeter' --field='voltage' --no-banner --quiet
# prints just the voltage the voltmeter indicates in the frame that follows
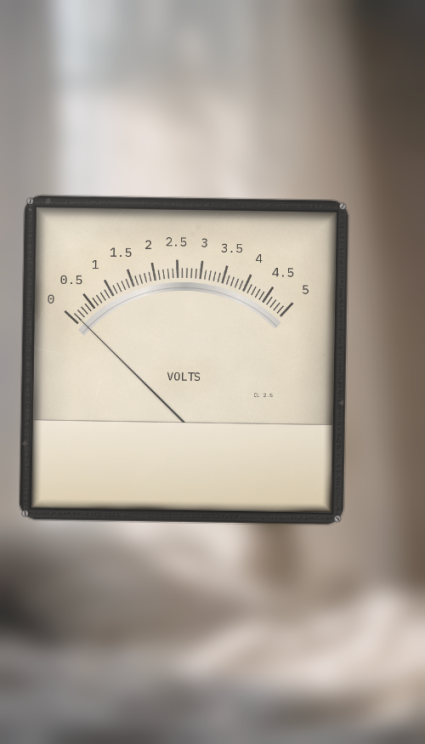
0.1 V
